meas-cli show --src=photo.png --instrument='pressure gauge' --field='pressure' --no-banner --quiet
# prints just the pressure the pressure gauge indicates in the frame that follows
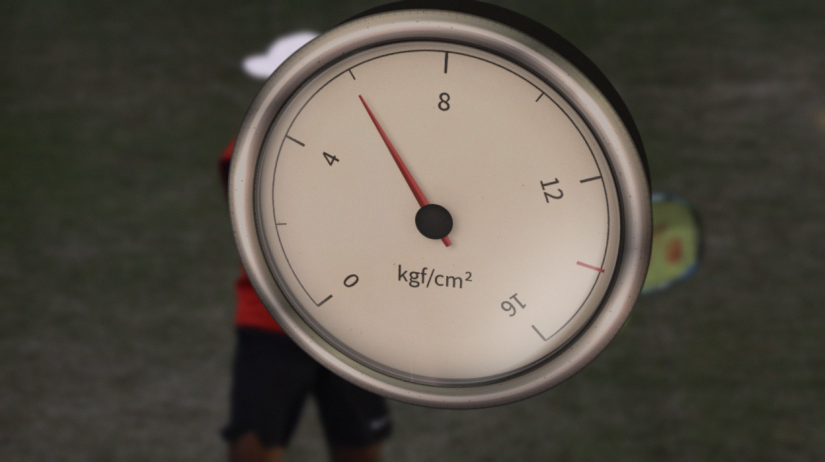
6 kg/cm²
